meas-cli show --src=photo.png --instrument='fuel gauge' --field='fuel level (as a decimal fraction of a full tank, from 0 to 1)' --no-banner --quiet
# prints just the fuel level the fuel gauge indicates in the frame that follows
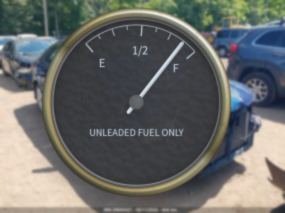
0.875
